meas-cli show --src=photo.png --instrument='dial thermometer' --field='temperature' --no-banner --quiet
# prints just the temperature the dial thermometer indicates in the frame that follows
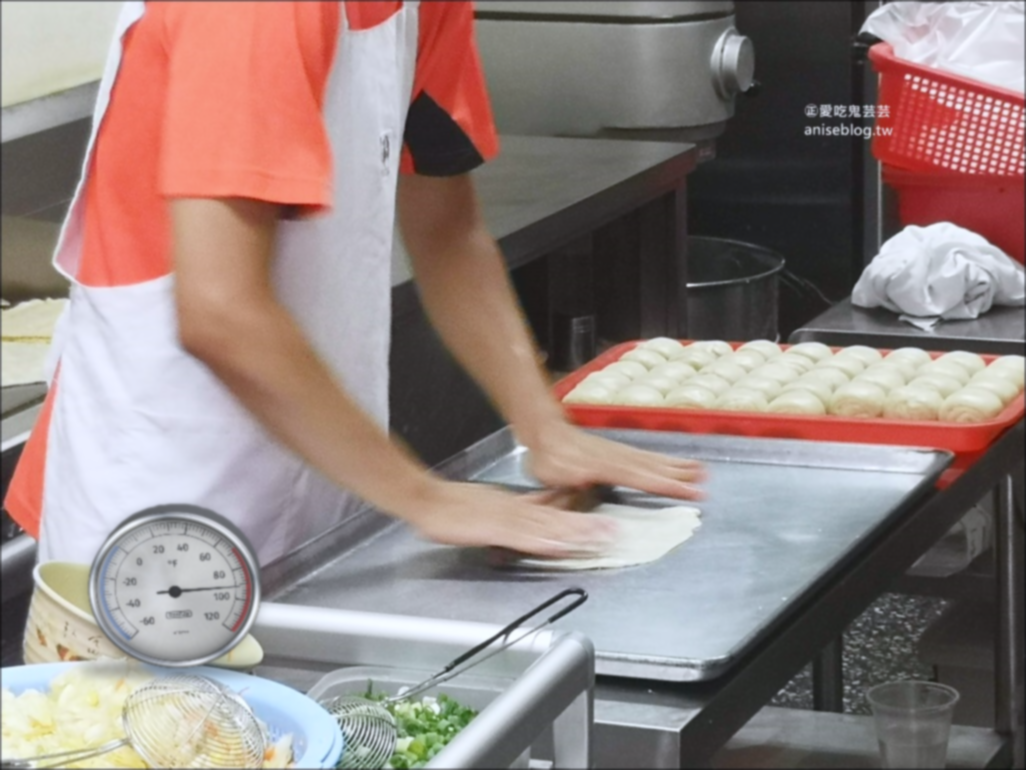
90 °F
